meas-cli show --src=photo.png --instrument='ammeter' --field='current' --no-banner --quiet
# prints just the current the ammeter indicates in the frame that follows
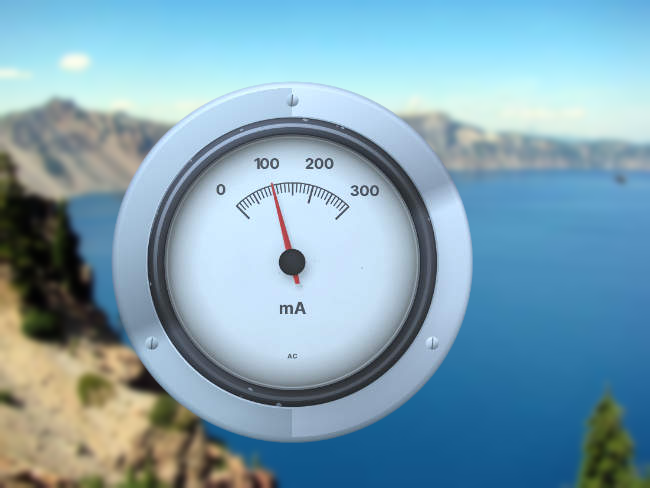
100 mA
